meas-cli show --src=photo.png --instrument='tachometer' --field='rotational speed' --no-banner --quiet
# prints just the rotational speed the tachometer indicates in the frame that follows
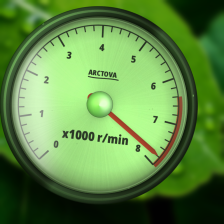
7800 rpm
